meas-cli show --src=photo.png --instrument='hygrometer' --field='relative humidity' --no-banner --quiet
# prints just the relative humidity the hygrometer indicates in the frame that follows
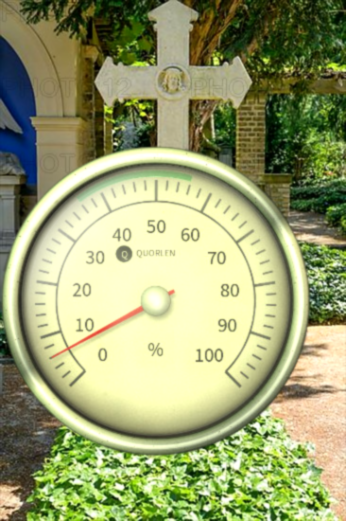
6 %
